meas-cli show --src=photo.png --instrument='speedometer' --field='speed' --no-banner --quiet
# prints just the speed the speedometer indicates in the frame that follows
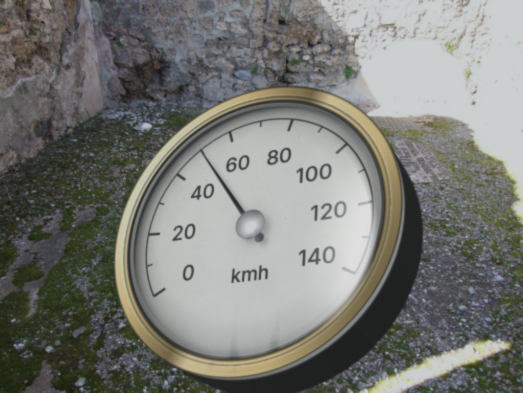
50 km/h
